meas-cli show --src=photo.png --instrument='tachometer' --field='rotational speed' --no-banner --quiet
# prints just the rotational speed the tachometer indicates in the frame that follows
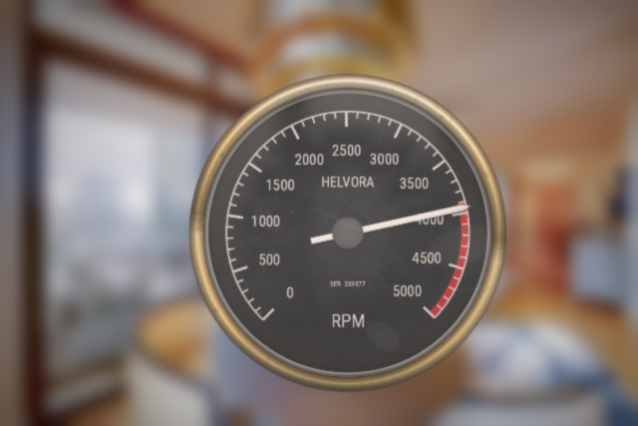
3950 rpm
